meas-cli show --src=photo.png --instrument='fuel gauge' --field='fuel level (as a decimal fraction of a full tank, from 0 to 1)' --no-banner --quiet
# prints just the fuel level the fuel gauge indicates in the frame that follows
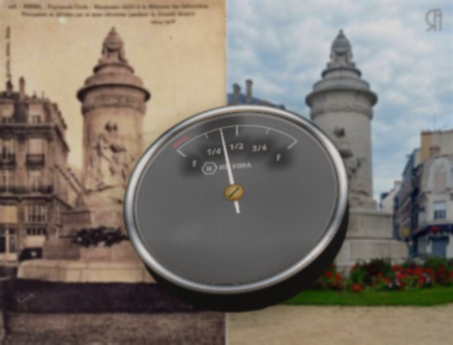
0.375
